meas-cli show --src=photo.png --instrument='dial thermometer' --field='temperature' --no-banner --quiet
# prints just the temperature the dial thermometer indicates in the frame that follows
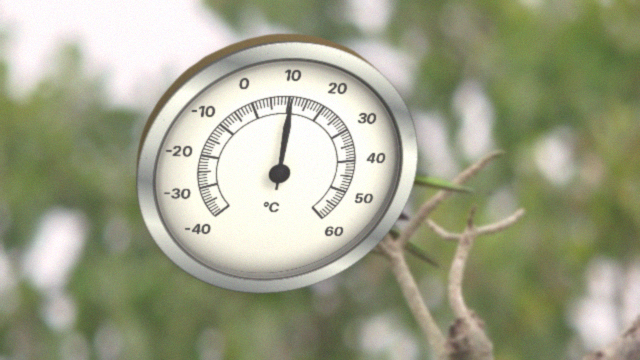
10 °C
